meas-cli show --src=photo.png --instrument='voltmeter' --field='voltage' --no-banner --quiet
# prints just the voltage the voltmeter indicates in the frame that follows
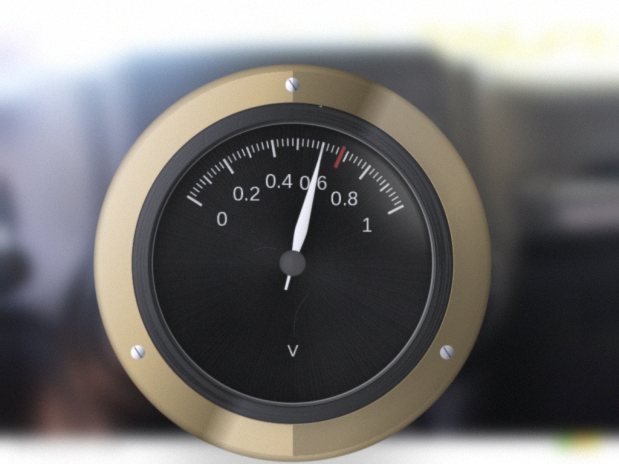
0.6 V
